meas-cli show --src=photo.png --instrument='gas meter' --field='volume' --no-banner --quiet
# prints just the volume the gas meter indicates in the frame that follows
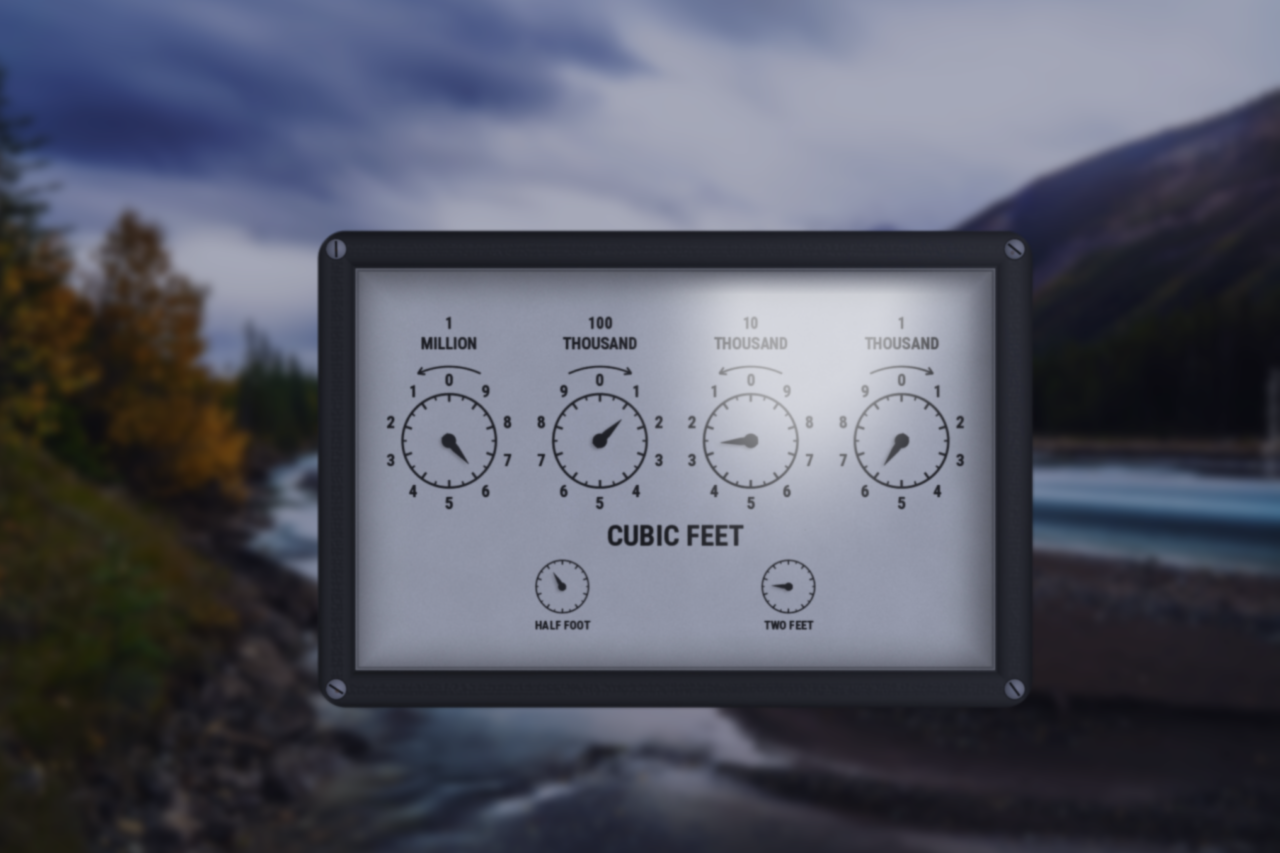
612600 ft³
